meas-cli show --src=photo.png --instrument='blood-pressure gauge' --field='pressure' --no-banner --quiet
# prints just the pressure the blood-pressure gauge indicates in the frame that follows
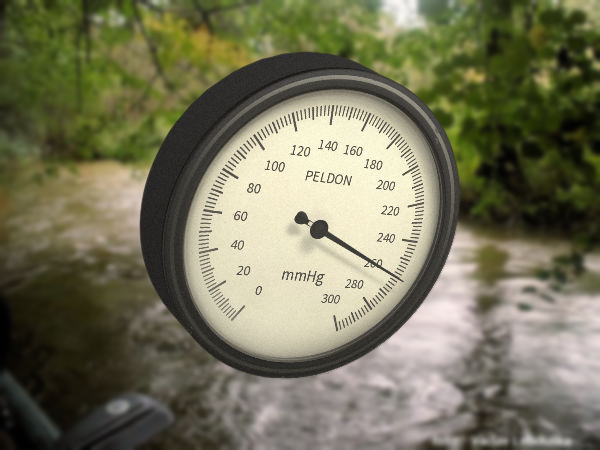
260 mmHg
